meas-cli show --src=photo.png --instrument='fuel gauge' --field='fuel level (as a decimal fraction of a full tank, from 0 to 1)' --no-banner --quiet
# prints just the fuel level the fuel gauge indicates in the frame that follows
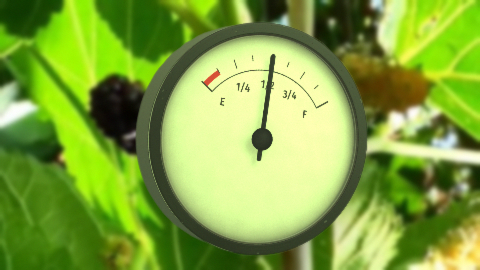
0.5
